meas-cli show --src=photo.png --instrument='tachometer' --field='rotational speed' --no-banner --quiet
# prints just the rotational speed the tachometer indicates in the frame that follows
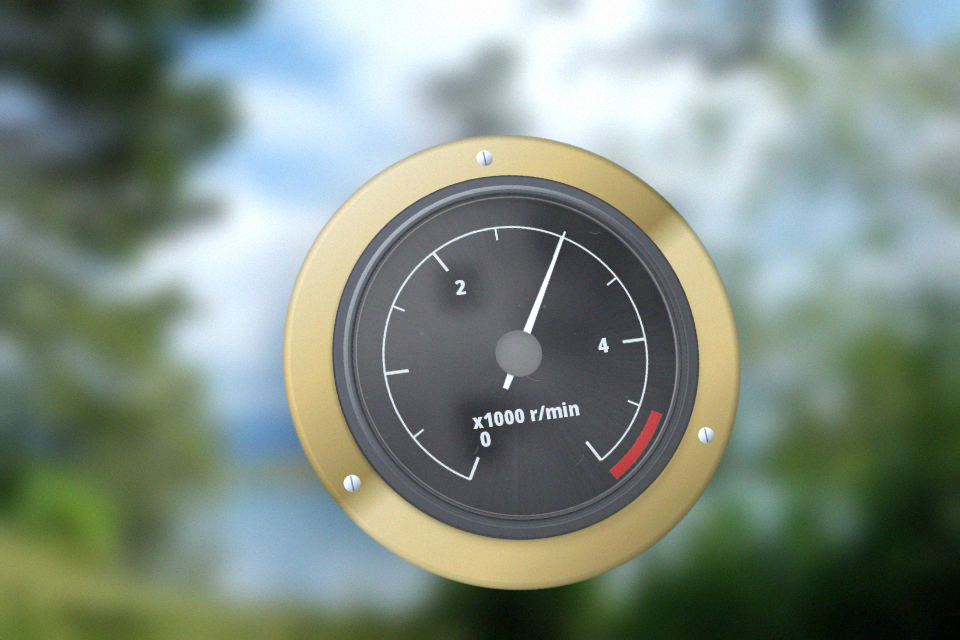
3000 rpm
